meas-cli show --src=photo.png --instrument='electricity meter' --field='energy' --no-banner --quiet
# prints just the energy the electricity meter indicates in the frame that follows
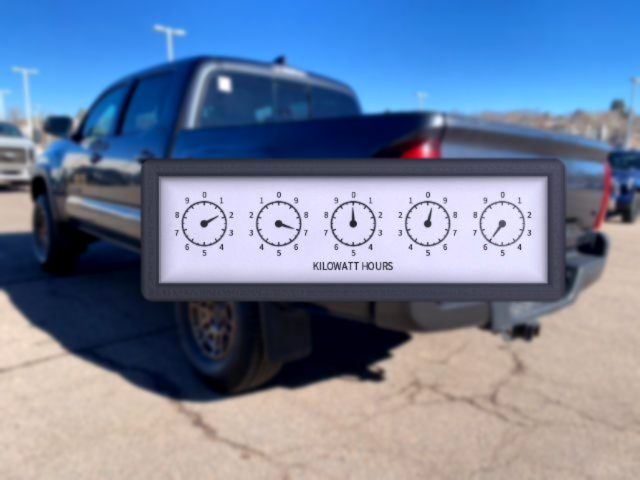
16996 kWh
